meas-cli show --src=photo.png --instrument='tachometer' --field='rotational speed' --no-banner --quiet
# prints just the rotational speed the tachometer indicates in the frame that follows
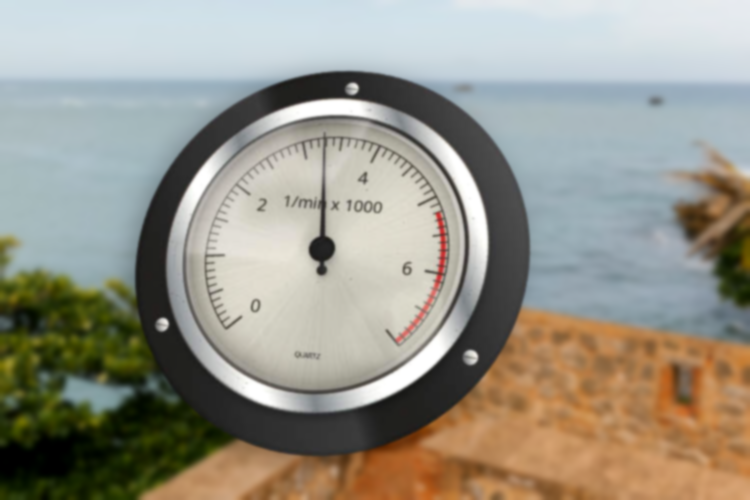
3300 rpm
